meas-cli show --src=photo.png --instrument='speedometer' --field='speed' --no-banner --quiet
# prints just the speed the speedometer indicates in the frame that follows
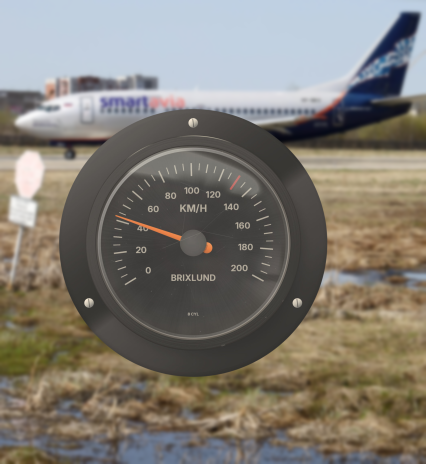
42.5 km/h
